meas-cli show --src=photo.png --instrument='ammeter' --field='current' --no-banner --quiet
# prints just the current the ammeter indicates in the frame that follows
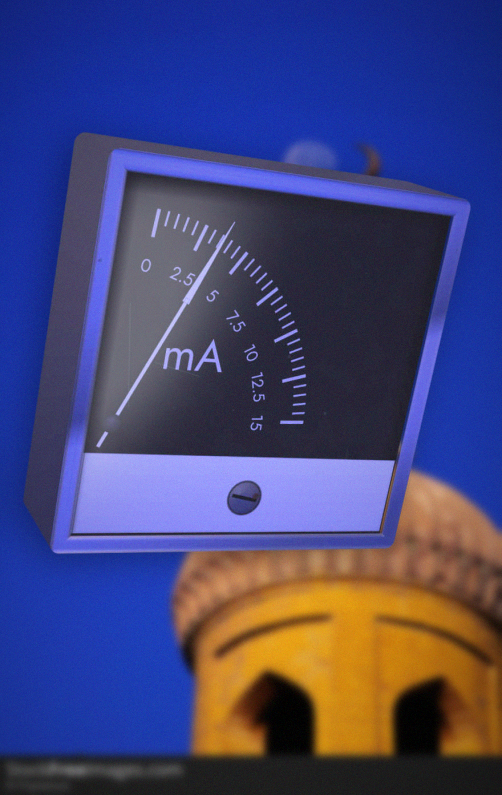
3.5 mA
